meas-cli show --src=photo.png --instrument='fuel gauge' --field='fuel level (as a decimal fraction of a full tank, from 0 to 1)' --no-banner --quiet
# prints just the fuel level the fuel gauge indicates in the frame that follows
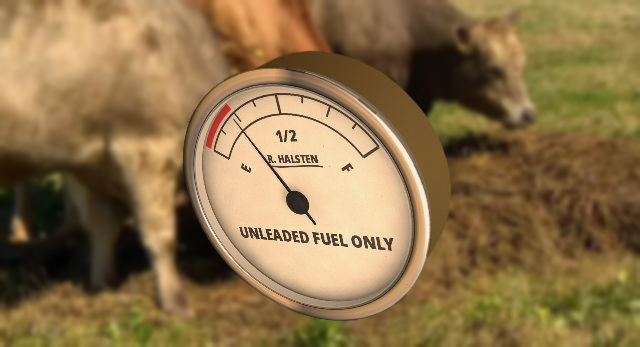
0.25
